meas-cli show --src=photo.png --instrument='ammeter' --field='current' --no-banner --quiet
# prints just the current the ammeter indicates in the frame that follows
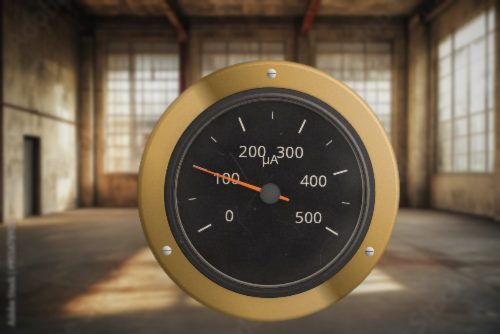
100 µA
